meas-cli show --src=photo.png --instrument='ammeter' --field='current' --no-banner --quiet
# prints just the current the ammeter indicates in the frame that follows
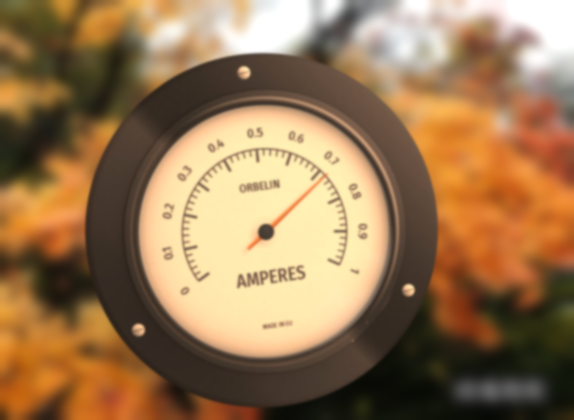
0.72 A
